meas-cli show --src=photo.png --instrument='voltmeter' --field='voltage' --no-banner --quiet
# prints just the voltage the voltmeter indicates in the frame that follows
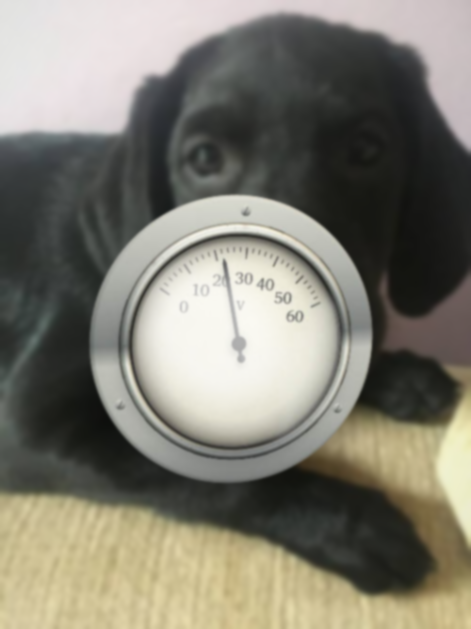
22 V
